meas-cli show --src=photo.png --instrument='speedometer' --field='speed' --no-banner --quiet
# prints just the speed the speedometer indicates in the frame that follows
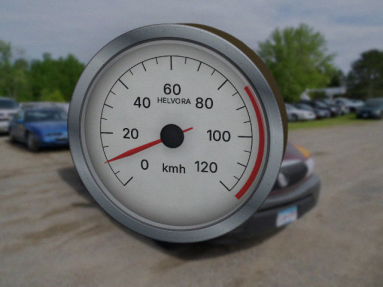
10 km/h
